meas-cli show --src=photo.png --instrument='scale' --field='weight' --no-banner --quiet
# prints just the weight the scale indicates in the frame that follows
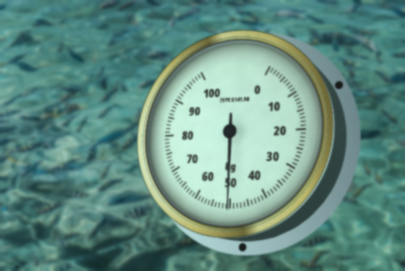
50 kg
